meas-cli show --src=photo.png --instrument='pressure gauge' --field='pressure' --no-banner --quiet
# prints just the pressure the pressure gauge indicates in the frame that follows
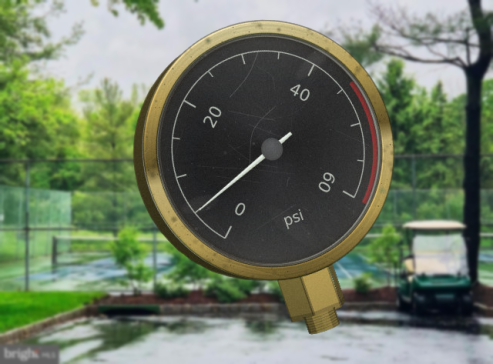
5 psi
